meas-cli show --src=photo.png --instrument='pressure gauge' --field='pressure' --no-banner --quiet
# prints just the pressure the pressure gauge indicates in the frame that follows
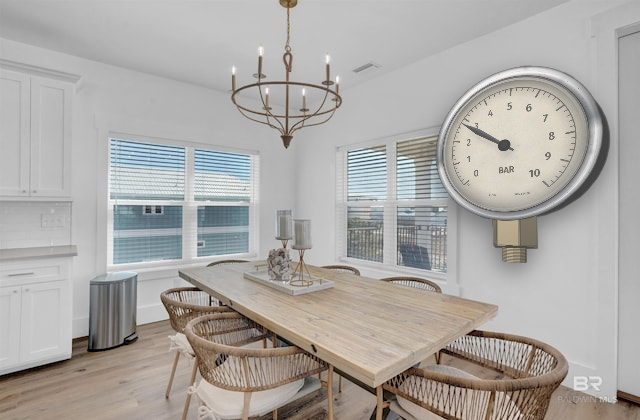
2.8 bar
